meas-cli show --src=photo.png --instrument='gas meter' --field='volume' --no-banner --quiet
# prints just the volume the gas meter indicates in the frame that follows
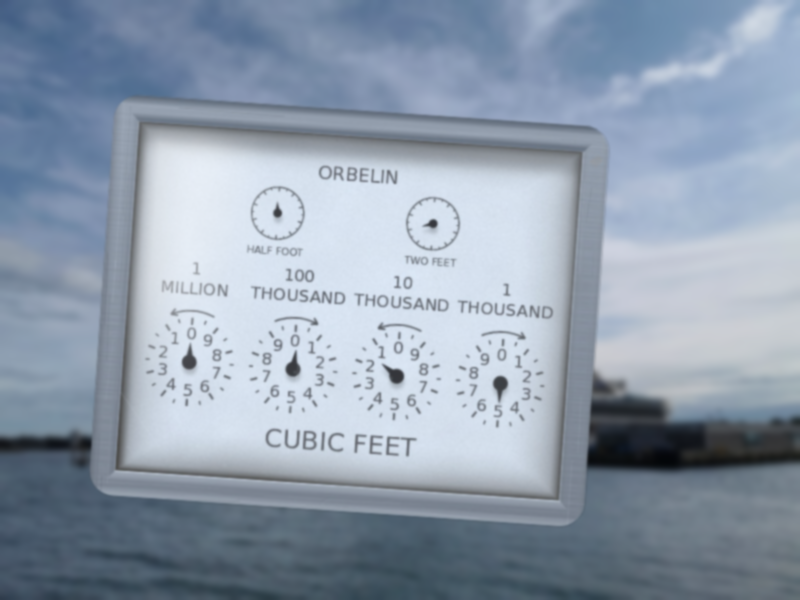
1500 ft³
